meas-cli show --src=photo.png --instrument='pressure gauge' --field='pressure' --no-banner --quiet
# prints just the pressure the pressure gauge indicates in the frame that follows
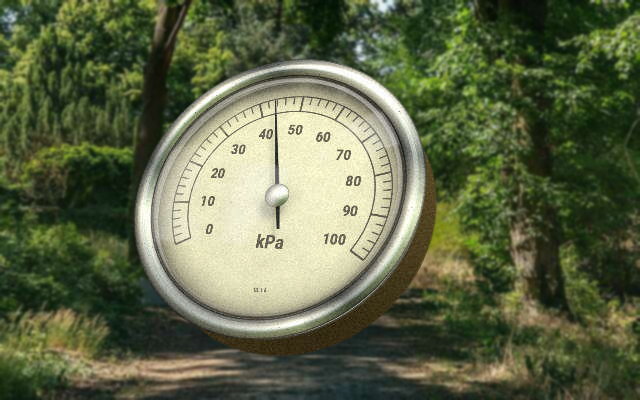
44 kPa
